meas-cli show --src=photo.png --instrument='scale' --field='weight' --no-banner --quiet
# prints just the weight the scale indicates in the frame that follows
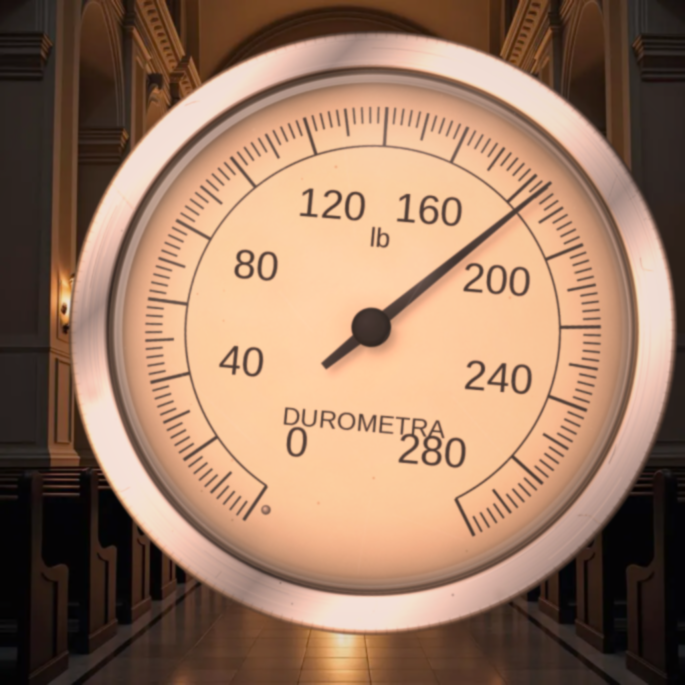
184 lb
